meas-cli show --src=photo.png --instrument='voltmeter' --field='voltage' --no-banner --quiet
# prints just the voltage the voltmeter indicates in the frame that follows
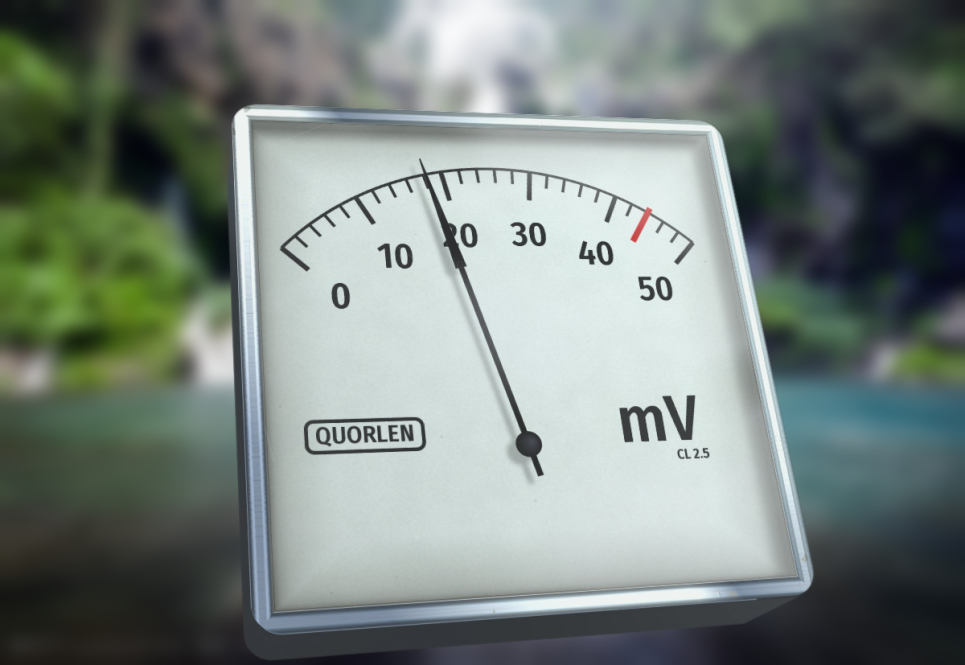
18 mV
